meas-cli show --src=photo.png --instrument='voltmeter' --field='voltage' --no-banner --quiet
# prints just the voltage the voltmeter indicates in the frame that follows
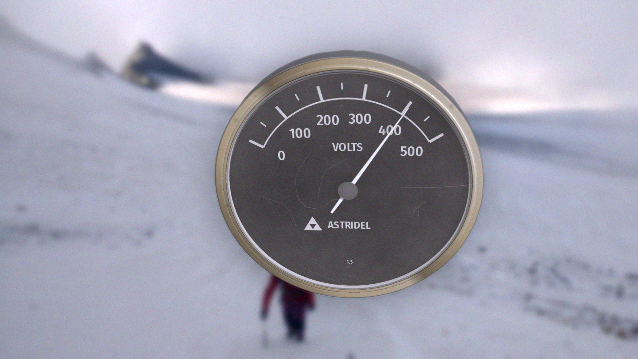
400 V
